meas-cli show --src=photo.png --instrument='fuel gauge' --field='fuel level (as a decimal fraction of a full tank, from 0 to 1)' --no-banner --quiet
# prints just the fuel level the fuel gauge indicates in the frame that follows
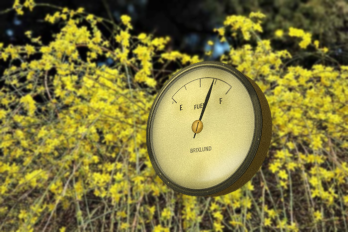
0.75
